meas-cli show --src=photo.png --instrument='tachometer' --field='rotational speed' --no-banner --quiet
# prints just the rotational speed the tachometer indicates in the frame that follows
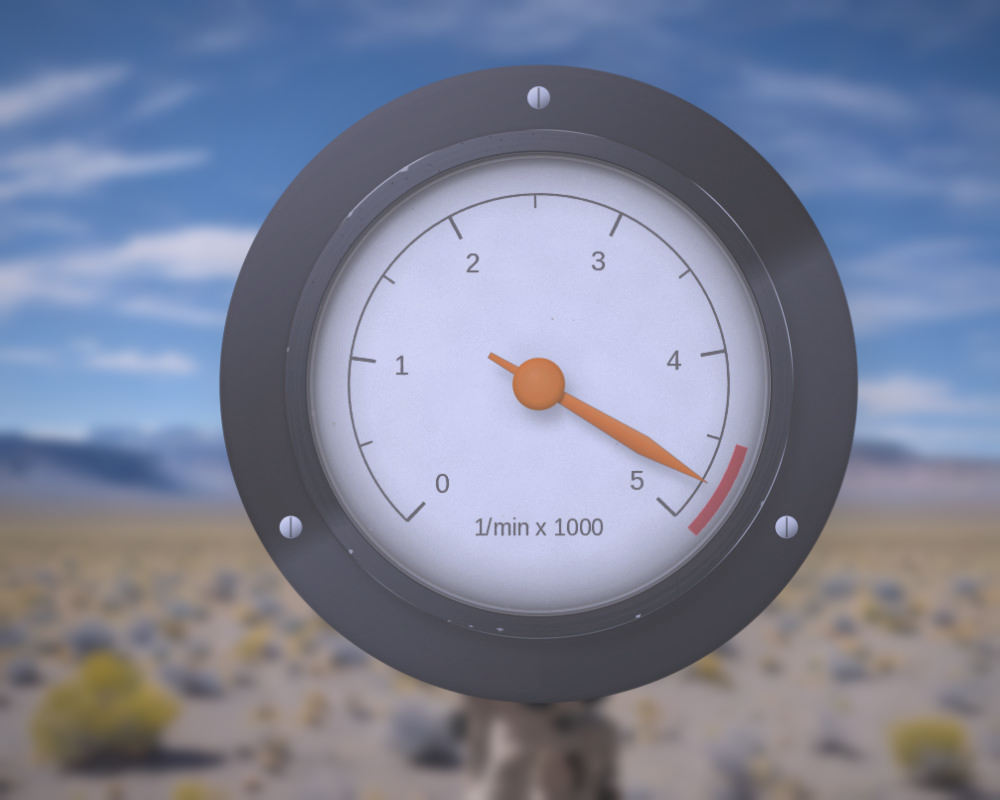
4750 rpm
